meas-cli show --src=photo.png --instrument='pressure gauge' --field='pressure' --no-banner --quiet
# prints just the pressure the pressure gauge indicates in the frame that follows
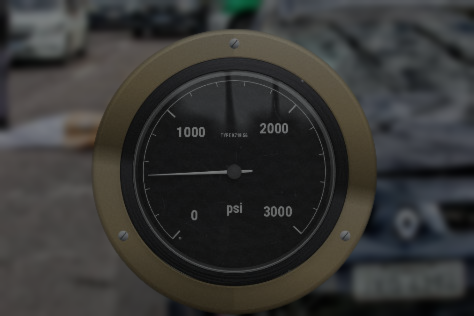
500 psi
